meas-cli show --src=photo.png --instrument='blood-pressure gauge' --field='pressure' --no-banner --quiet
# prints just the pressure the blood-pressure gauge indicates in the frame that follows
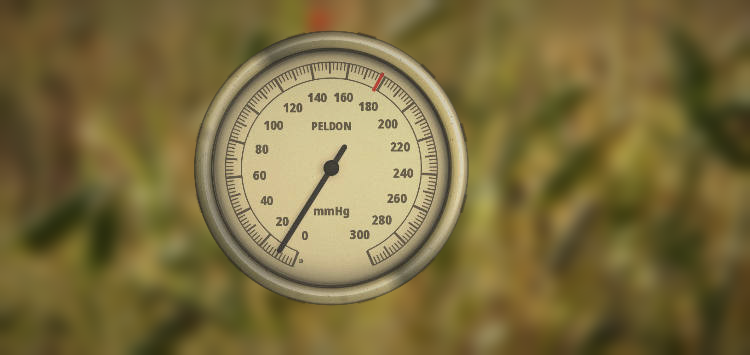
10 mmHg
